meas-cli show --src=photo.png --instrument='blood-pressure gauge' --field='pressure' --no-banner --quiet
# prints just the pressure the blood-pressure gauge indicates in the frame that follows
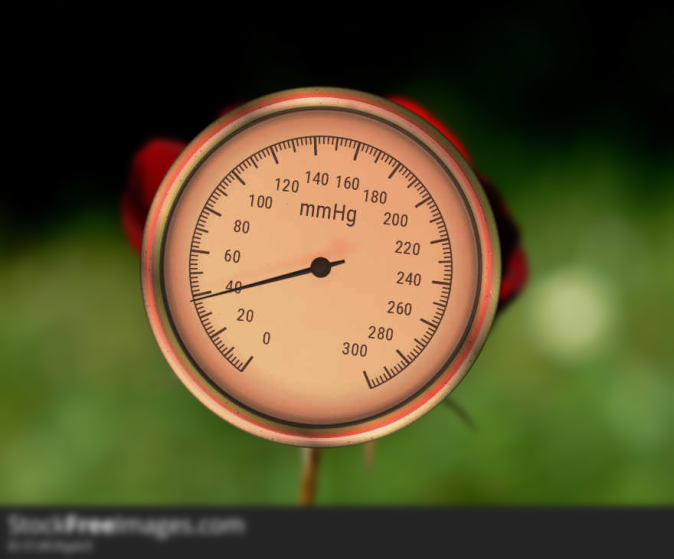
38 mmHg
